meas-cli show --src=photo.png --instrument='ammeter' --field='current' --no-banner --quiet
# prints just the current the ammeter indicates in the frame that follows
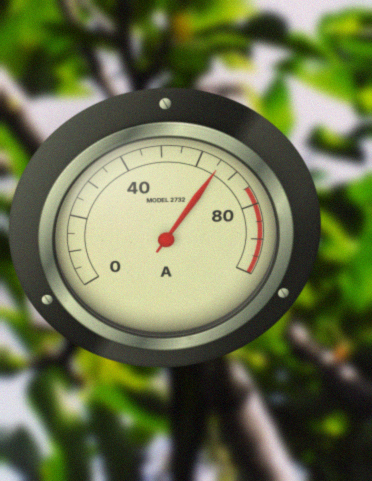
65 A
